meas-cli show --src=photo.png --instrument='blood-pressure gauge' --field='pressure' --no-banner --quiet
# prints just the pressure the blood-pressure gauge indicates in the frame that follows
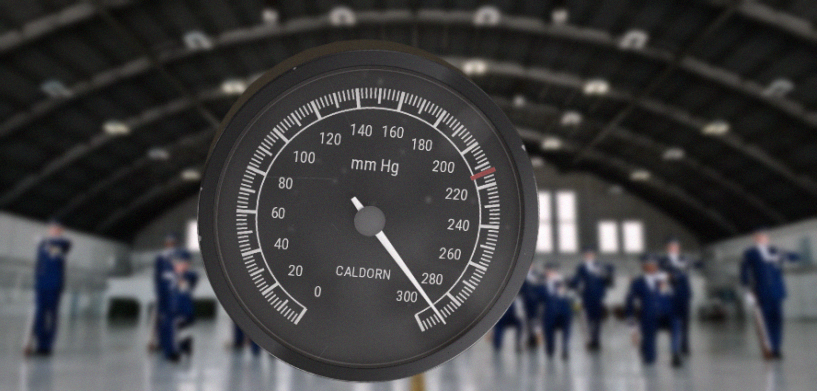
290 mmHg
